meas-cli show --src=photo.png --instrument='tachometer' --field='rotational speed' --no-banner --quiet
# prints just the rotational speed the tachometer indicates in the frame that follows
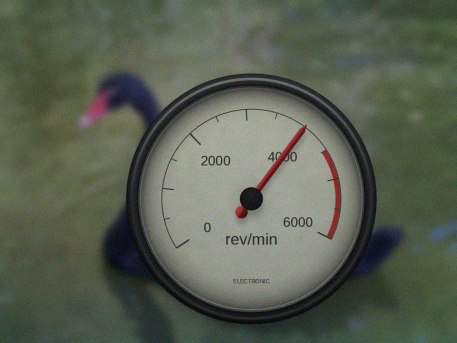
4000 rpm
